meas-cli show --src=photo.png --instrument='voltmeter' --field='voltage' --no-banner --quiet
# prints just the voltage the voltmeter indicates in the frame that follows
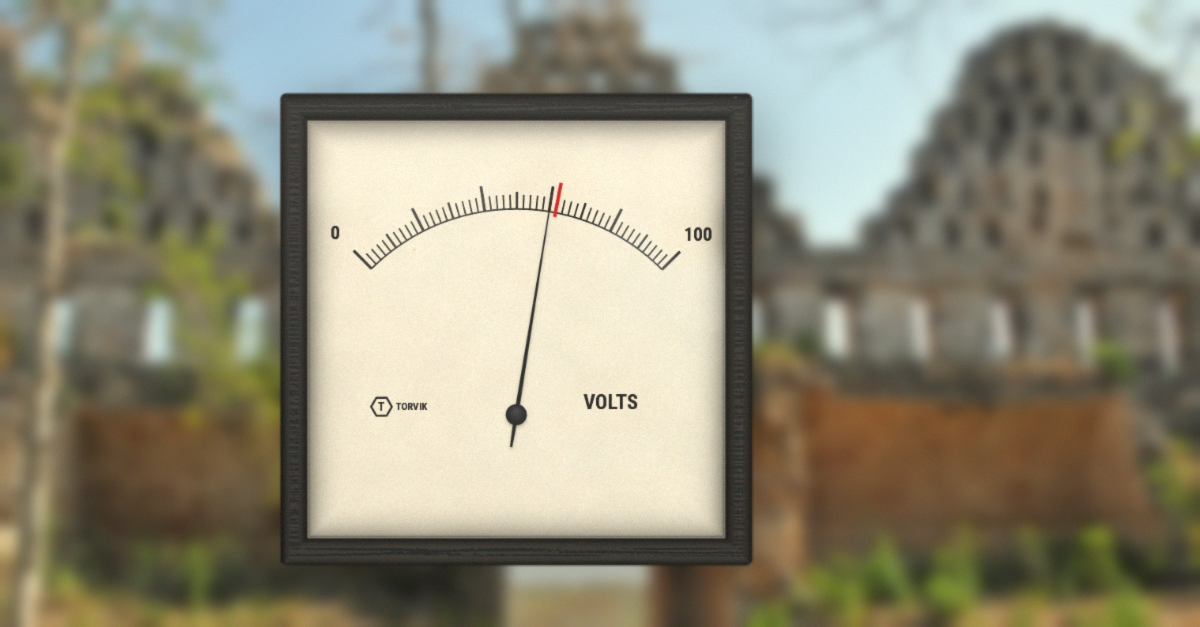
60 V
